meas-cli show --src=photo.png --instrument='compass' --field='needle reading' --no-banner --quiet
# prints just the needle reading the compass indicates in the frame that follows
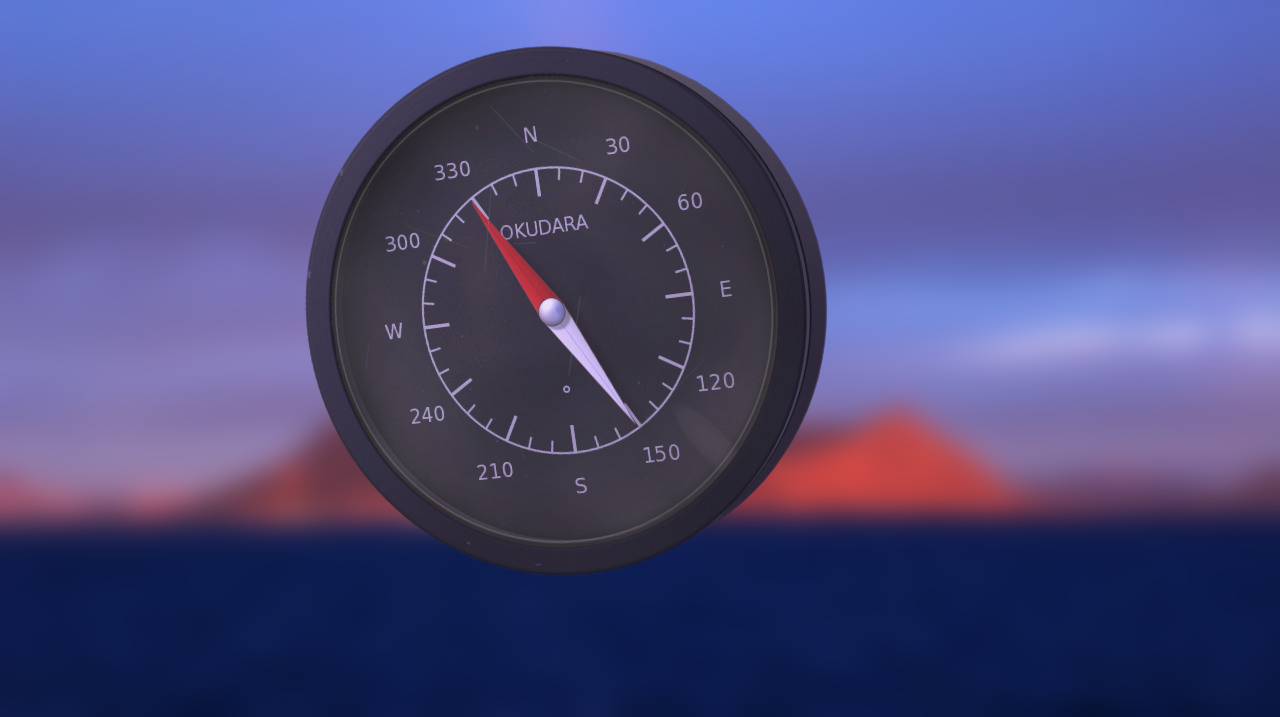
330 °
